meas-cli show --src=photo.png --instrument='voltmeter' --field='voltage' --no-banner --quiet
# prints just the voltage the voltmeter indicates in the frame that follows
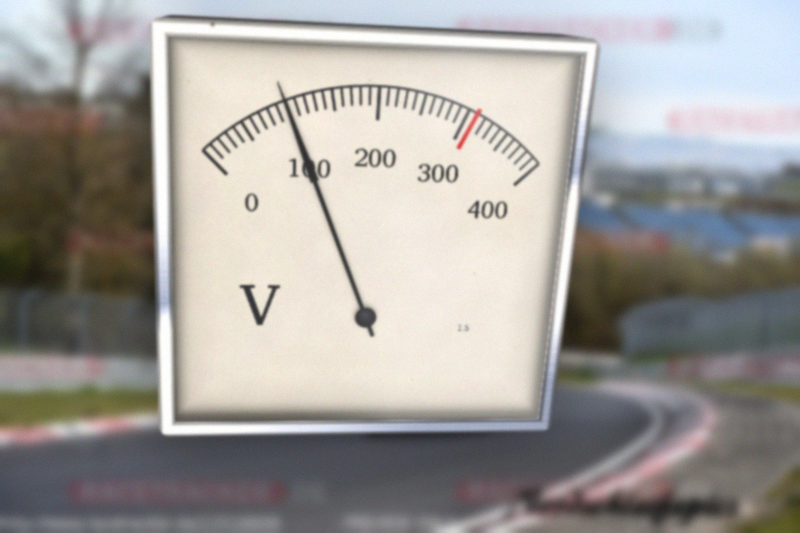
100 V
